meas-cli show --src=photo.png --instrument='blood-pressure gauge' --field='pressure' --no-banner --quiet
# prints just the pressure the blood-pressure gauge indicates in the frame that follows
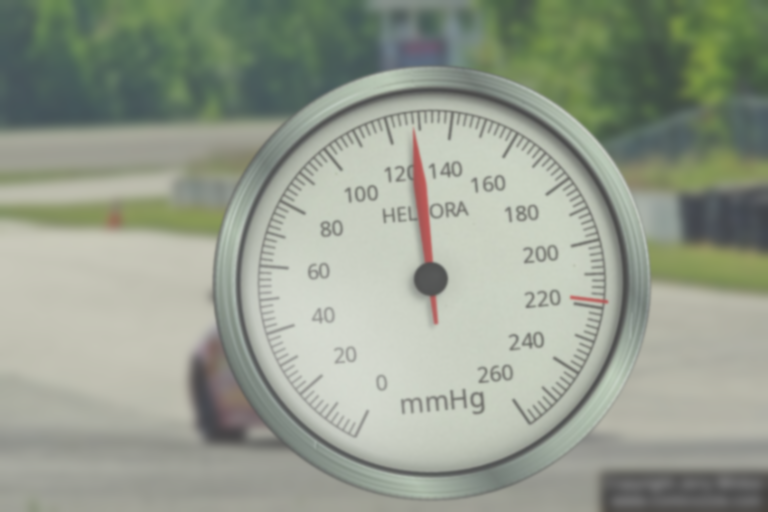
128 mmHg
